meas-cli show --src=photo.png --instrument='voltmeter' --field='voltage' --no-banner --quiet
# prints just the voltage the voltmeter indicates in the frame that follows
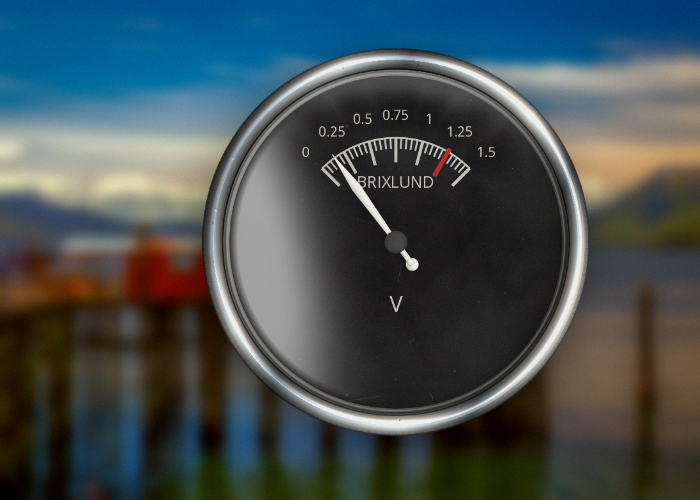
0.15 V
